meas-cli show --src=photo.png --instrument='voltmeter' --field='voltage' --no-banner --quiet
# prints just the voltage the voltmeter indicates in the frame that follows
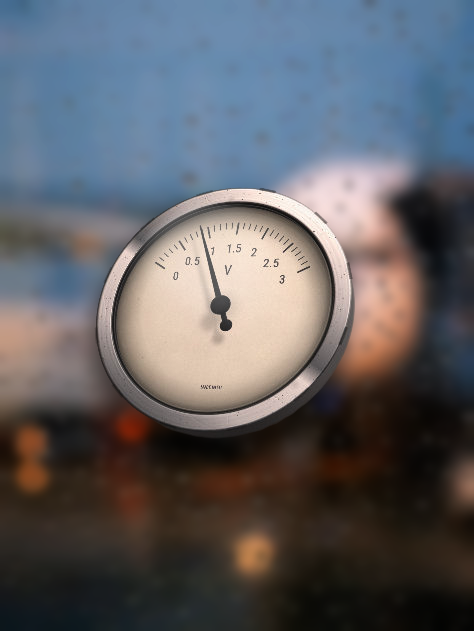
0.9 V
